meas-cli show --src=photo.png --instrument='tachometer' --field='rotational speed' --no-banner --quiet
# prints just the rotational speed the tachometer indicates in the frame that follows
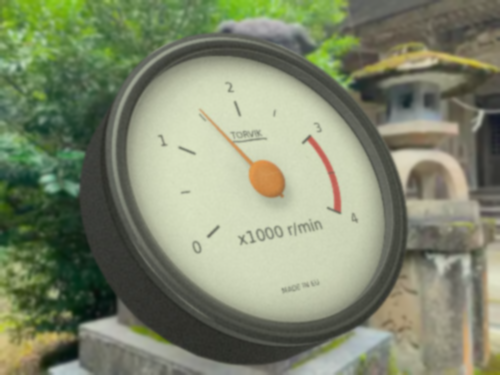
1500 rpm
